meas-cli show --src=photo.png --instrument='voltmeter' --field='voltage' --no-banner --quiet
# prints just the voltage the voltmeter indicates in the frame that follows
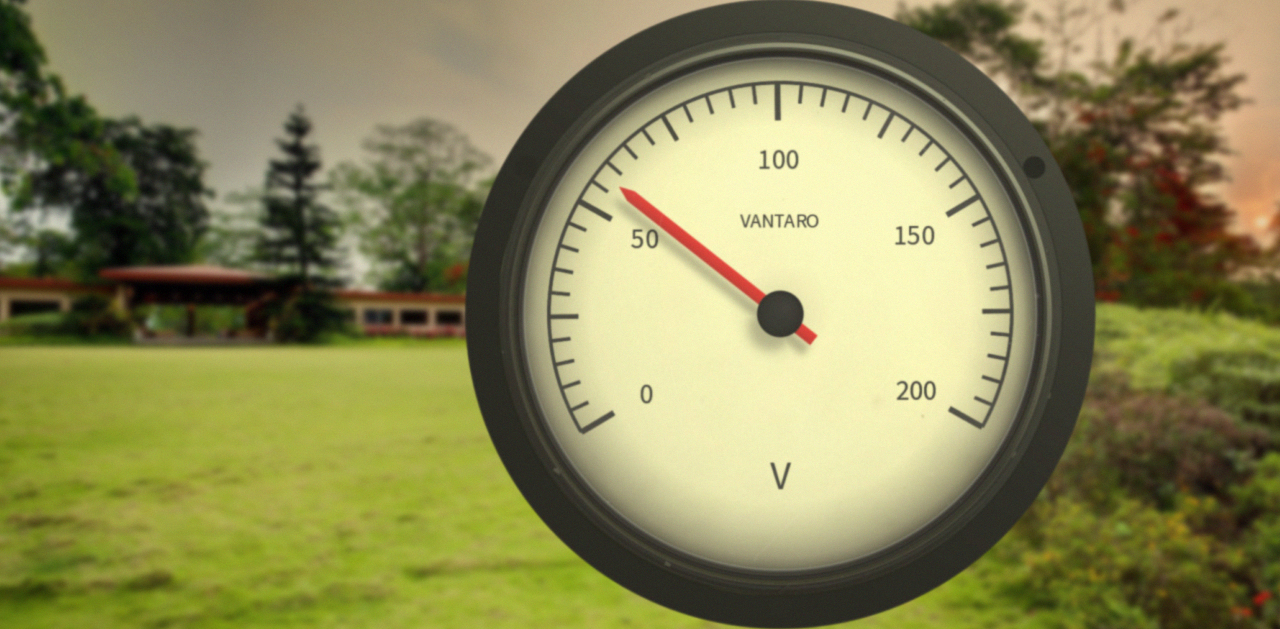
57.5 V
